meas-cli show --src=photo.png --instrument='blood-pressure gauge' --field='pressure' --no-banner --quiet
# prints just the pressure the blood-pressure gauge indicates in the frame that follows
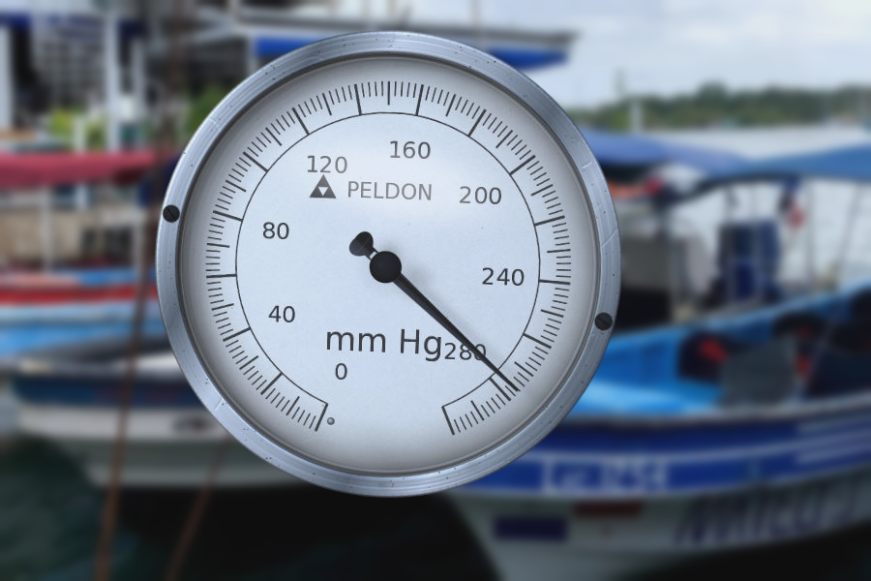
276 mmHg
